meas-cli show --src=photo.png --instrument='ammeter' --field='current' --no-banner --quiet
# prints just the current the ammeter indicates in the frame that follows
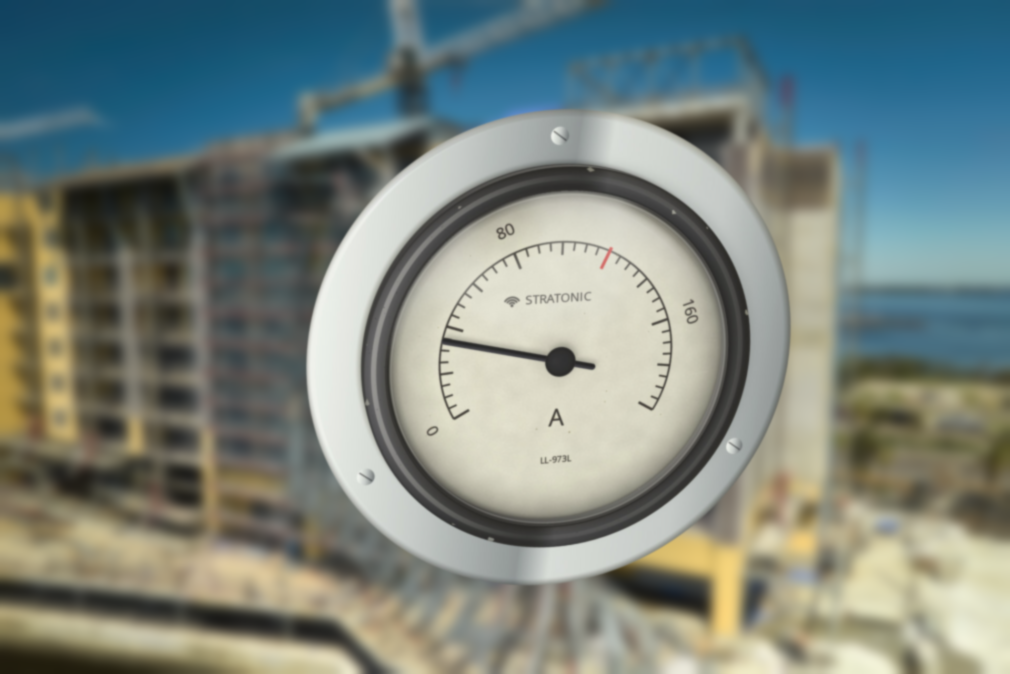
35 A
